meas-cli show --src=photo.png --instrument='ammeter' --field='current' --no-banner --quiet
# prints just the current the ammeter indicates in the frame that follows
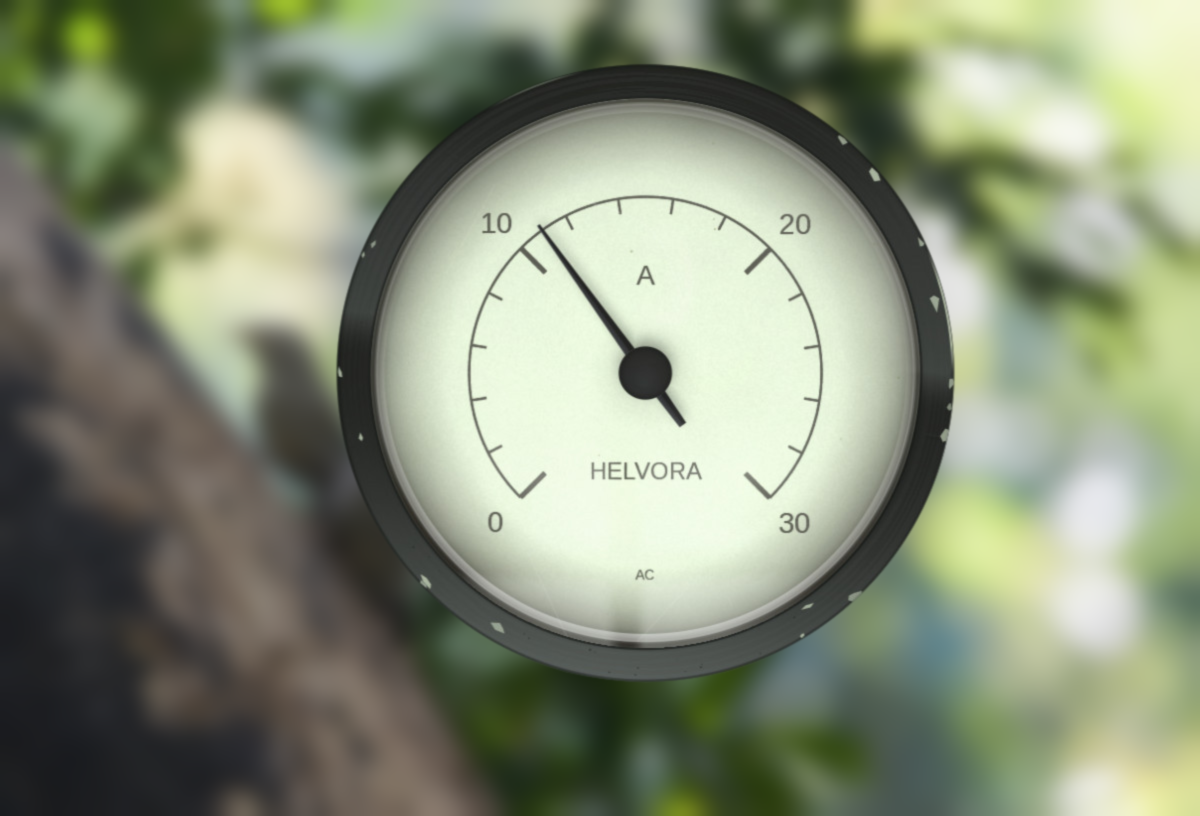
11 A
